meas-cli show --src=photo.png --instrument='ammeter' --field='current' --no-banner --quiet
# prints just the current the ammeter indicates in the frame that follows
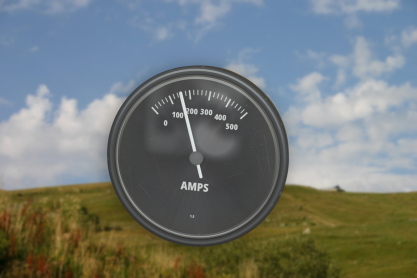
160 A
